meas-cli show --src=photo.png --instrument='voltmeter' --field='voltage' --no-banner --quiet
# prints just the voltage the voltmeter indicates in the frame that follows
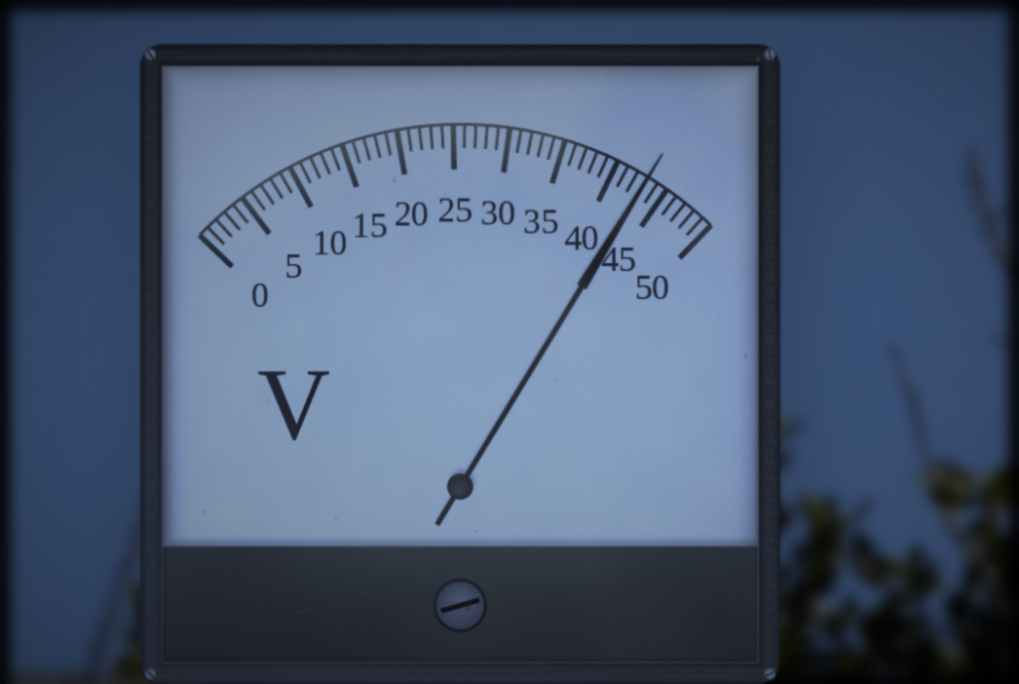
43 V
